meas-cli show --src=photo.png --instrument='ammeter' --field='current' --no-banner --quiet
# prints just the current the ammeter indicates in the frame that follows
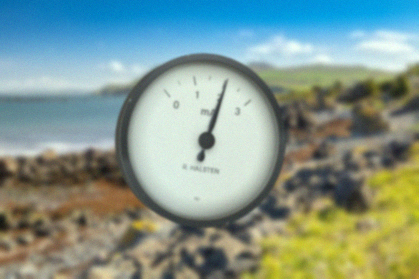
2 mA
